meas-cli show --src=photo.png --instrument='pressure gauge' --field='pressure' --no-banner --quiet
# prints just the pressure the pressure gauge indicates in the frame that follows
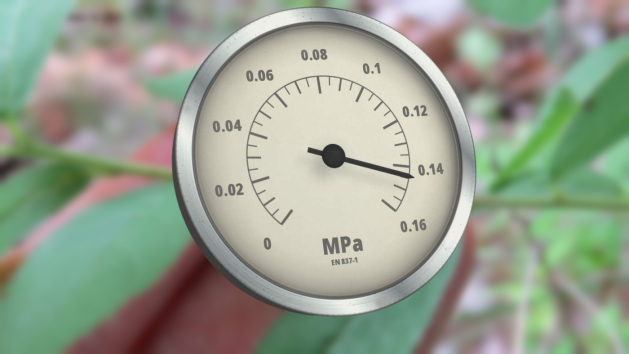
0.145 MPa
